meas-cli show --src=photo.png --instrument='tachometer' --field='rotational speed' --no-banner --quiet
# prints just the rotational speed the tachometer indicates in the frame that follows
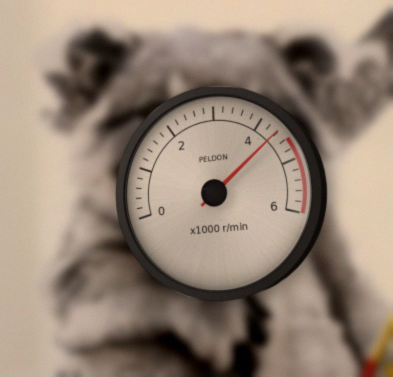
4400 rpm
